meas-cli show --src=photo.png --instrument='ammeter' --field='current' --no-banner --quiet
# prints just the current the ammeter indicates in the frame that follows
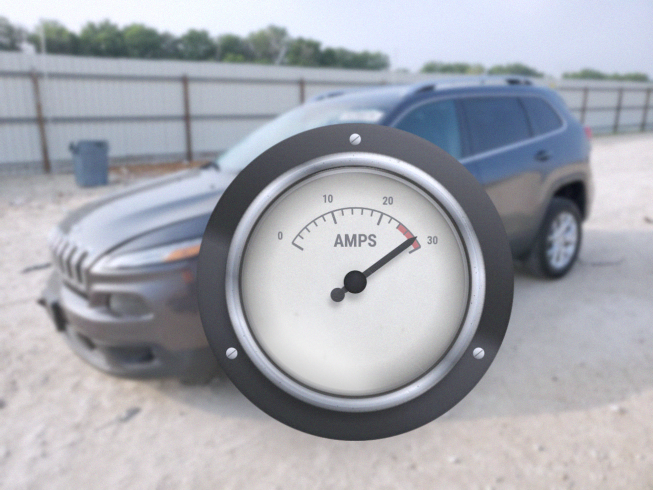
28 A
